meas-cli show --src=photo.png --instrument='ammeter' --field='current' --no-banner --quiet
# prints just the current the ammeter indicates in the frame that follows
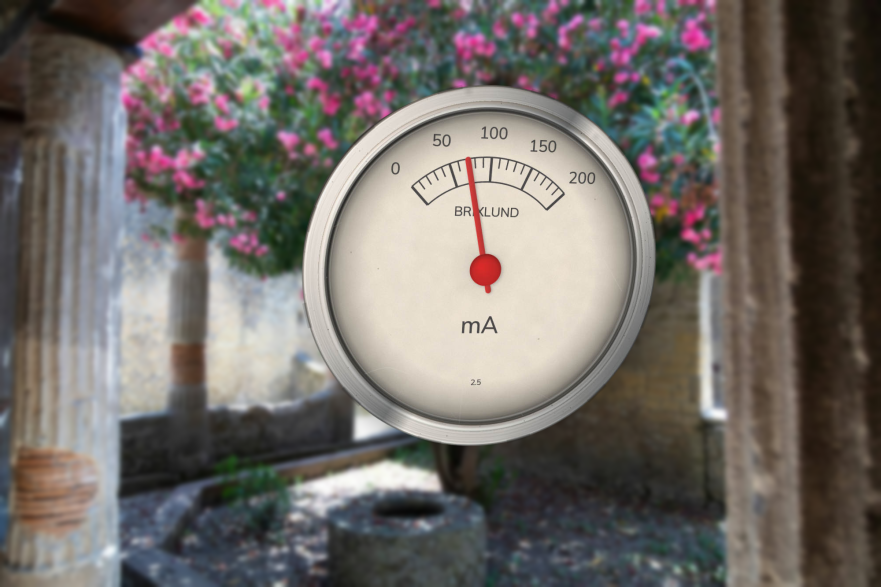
70 mA
